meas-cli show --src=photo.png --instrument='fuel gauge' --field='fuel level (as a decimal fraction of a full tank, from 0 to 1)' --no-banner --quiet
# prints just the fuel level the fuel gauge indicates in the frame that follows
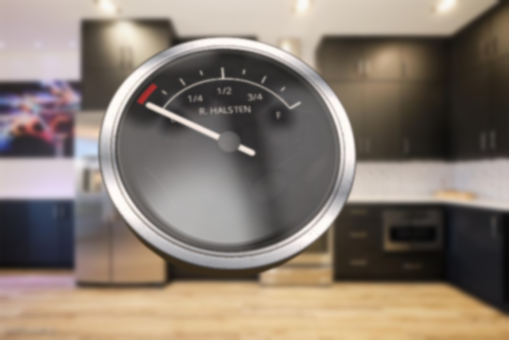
0
